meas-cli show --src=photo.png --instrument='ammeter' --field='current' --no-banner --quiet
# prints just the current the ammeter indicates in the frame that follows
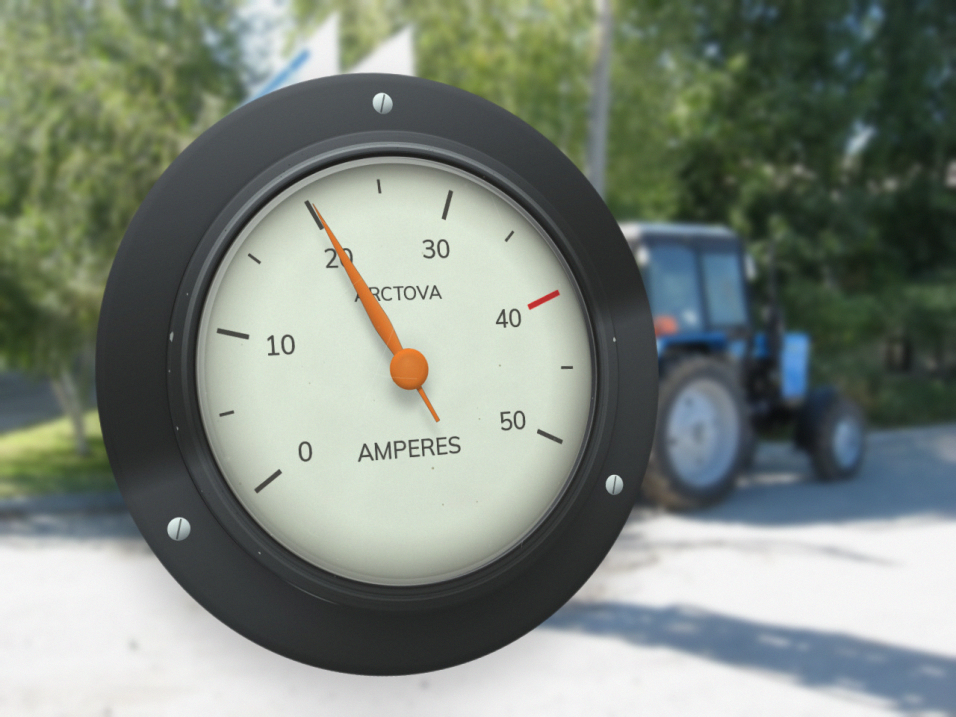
20 A
